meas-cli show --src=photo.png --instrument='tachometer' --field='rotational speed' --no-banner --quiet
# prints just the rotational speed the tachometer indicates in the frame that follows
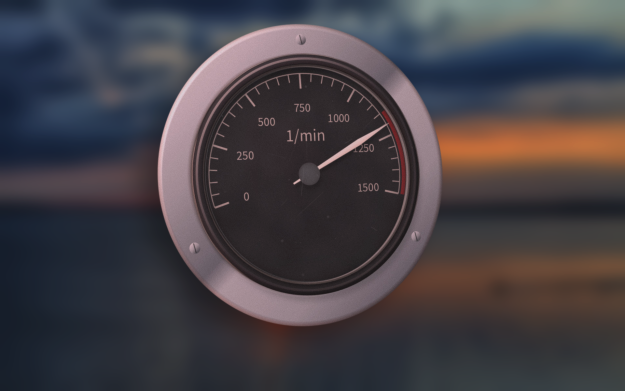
1200 rpm
